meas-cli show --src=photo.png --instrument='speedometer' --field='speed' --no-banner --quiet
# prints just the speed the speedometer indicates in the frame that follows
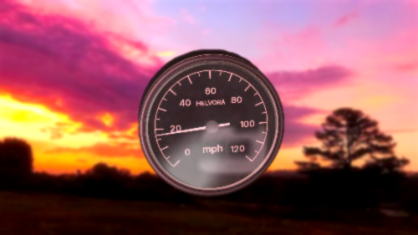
17.5 mph
